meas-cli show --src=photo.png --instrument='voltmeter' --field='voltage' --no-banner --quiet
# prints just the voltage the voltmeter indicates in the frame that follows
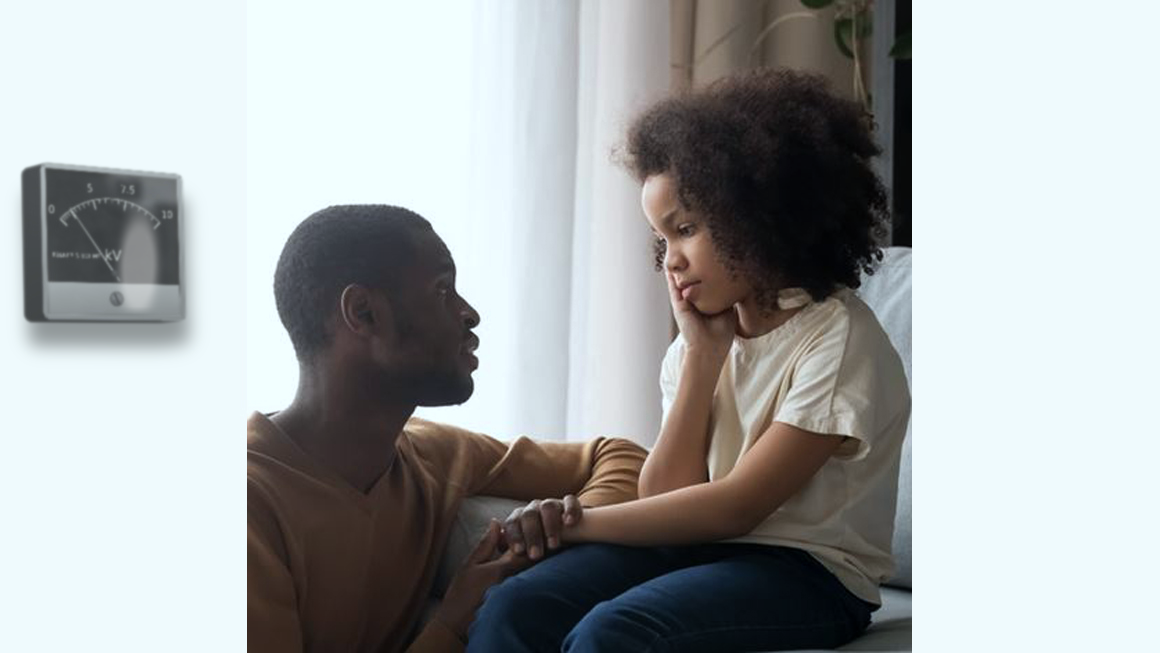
2.5 kV
